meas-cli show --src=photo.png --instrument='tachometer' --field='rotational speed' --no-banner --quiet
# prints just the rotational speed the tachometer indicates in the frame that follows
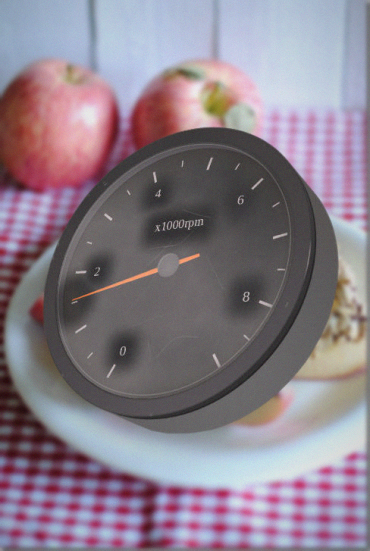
1500 rpm
